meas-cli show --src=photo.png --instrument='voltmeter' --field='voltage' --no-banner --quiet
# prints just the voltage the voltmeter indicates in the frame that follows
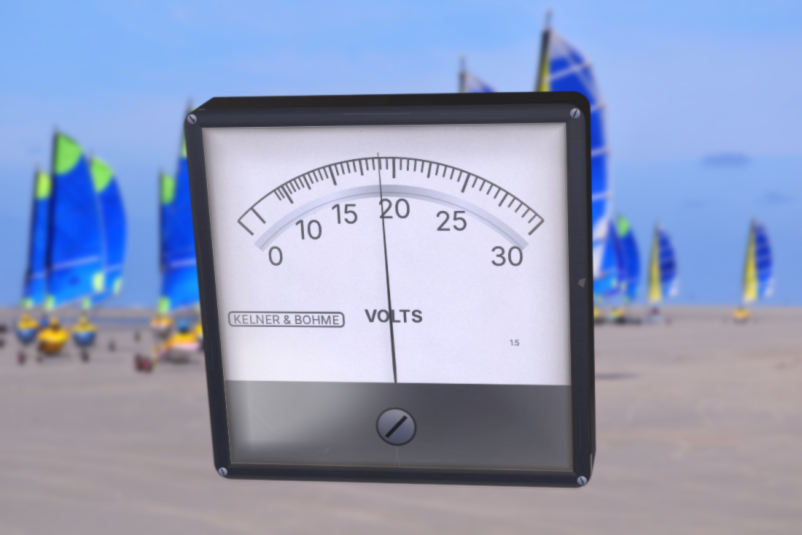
19 V
